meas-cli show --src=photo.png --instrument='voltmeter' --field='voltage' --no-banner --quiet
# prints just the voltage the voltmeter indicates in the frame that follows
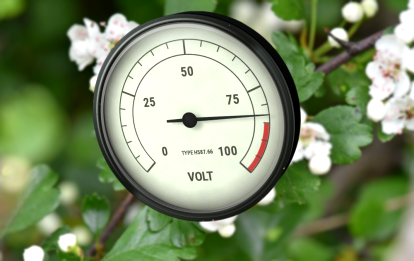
82.5 V
